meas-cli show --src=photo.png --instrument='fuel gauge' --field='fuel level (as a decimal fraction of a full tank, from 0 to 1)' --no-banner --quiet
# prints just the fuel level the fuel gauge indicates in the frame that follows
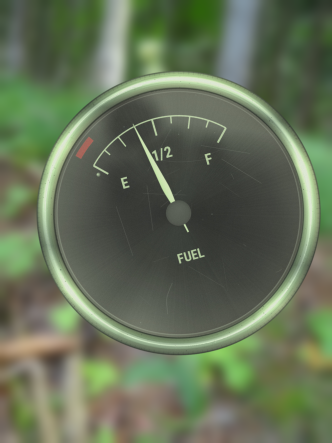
0.375
